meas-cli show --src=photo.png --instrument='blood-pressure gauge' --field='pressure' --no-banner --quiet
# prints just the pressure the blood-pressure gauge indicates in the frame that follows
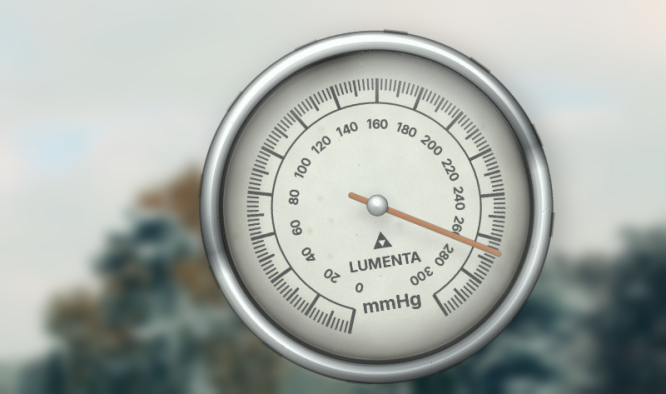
266 mmHg
